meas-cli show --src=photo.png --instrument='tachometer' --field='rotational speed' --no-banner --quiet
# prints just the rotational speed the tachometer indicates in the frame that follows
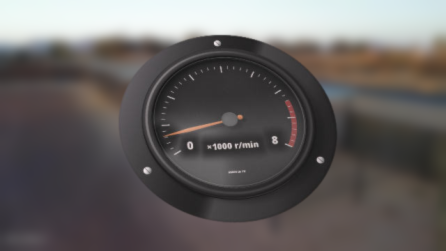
600 rpm
